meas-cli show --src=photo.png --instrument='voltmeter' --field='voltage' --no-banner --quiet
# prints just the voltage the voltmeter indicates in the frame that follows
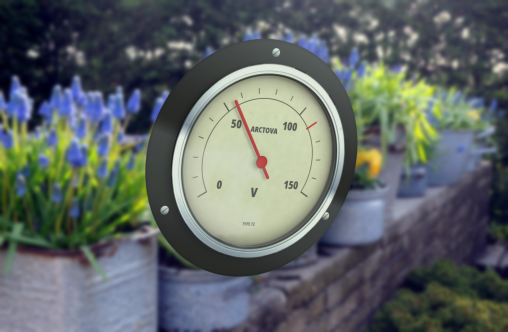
55 V
